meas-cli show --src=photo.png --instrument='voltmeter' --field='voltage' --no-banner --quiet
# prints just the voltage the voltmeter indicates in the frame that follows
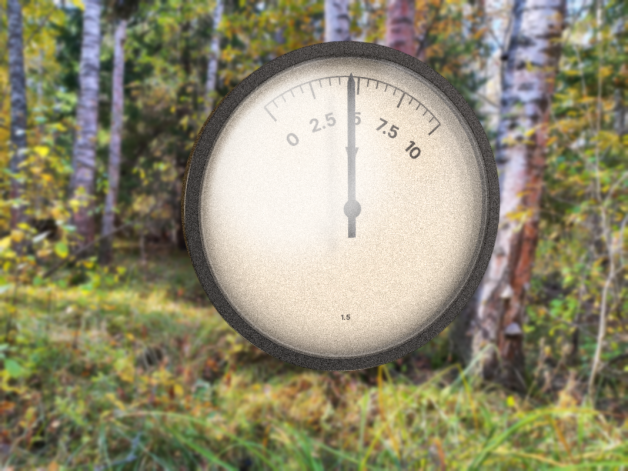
4.5 V
